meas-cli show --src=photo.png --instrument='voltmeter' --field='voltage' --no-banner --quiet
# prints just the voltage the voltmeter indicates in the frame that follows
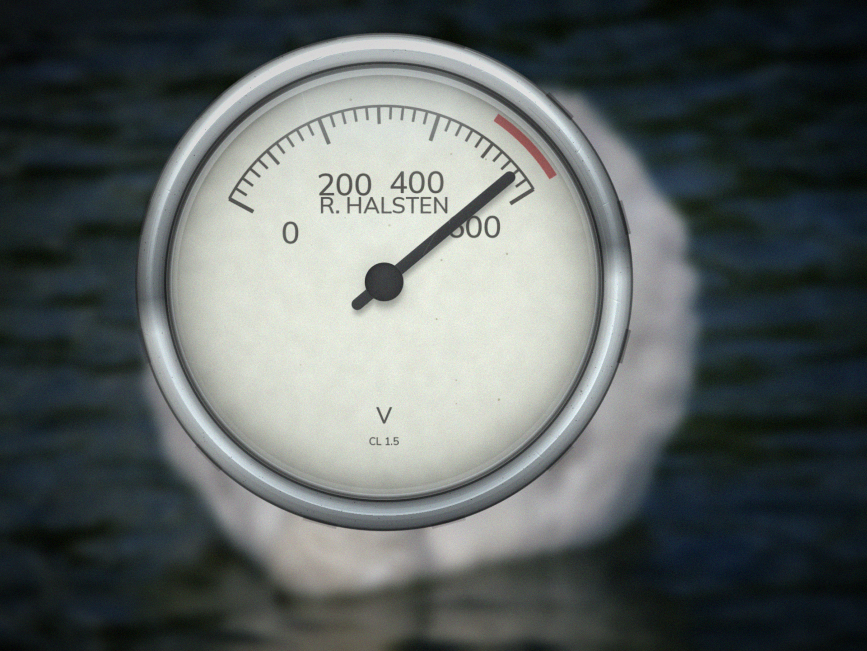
560 V
